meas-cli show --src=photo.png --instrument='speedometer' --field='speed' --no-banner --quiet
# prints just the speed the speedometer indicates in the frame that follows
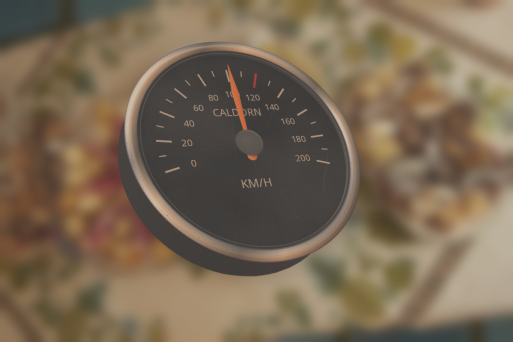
100 km/h
